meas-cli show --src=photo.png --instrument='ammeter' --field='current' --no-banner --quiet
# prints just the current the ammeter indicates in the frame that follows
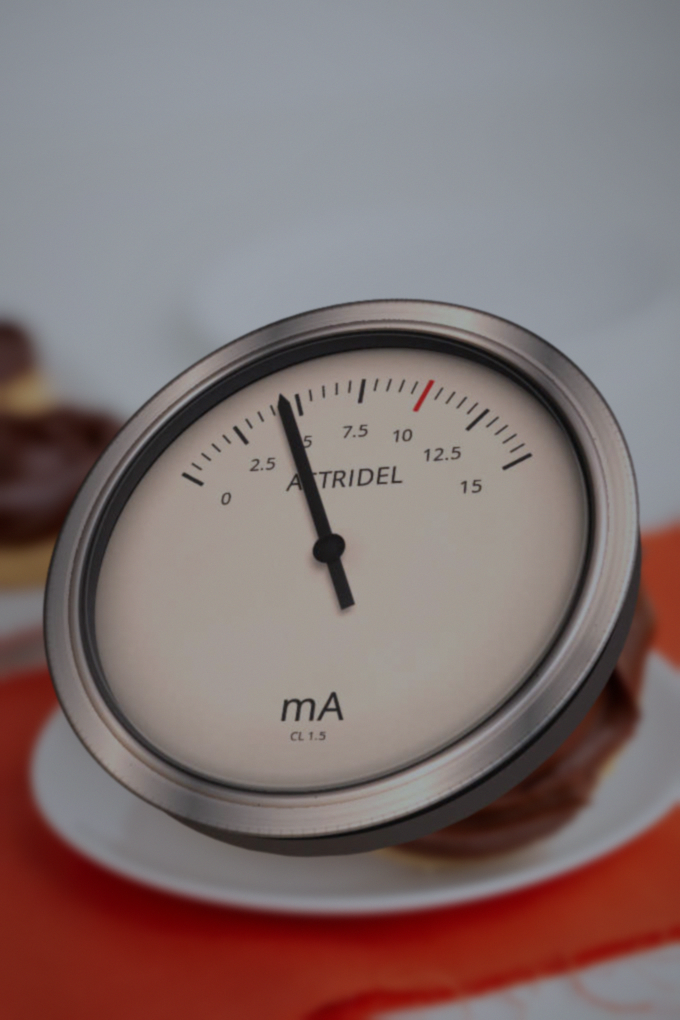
4.5 mA
